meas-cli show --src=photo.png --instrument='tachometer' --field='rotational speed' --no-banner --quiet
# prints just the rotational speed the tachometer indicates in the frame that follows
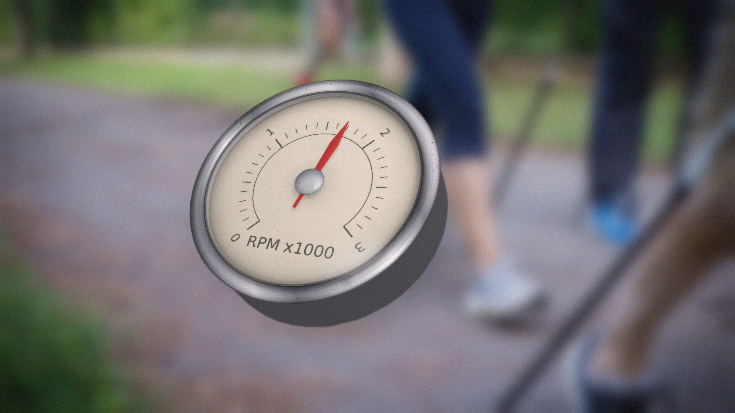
1700 rpm
